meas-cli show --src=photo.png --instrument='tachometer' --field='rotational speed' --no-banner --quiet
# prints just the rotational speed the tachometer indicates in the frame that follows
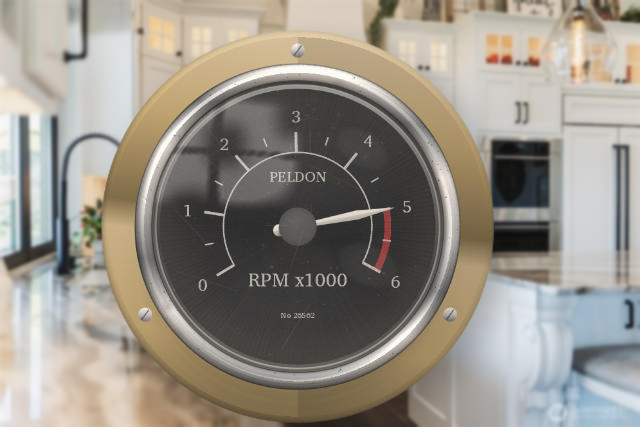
5000 rpm
